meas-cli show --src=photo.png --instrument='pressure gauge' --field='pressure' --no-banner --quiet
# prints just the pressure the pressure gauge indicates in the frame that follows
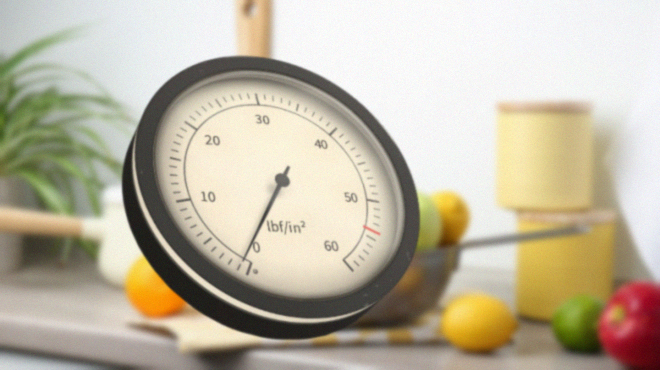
1 psi
